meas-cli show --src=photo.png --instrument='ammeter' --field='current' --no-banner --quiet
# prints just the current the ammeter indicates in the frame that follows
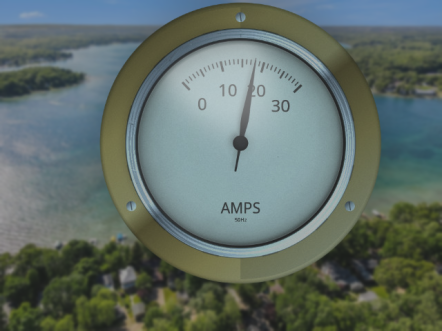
18 A
